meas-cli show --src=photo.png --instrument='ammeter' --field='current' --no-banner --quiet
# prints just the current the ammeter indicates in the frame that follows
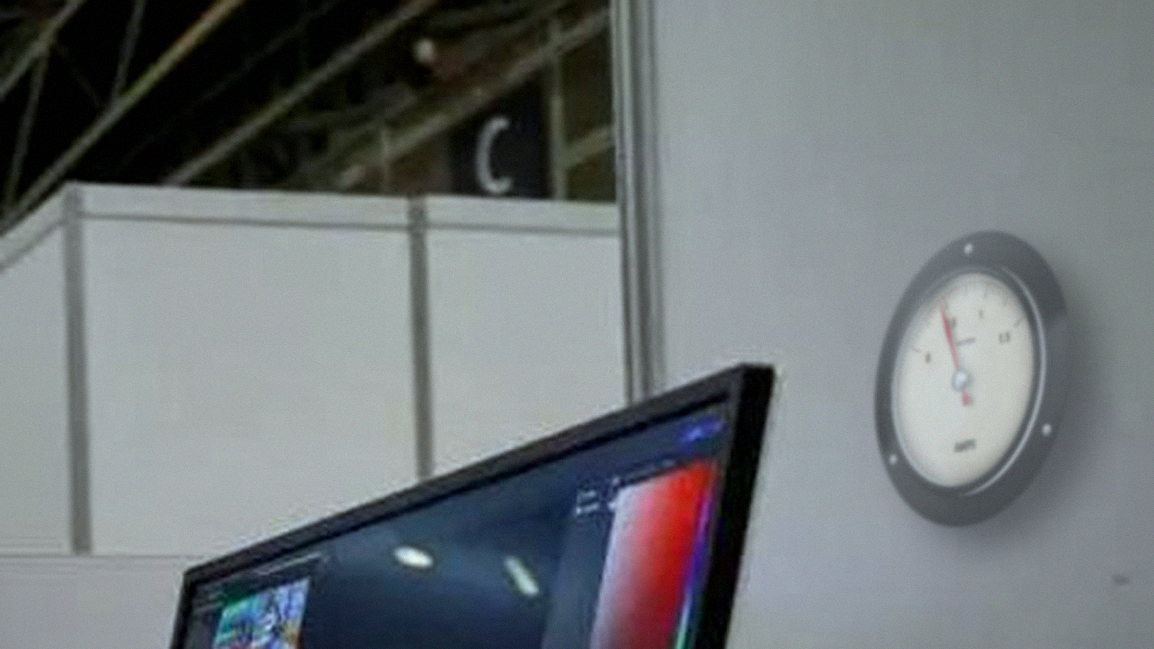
0.5 A
